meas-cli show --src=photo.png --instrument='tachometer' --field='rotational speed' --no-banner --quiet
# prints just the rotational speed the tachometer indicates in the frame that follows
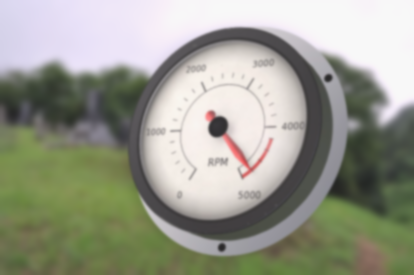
4800 rpm
